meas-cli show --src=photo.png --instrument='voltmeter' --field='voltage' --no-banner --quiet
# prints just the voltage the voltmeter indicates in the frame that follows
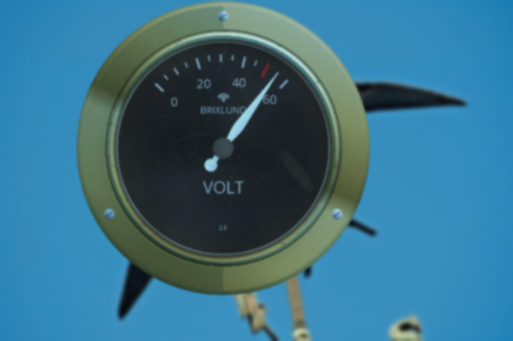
55 V
